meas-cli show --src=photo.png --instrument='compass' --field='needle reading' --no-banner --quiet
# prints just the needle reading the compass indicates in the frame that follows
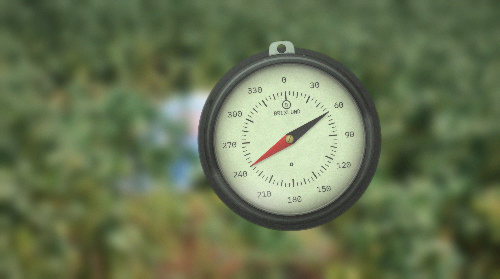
240 °
